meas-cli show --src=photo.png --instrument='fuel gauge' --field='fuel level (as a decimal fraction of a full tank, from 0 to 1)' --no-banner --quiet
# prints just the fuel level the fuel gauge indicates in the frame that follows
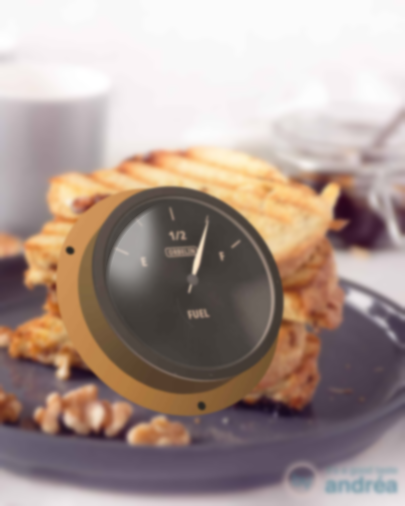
0.75
